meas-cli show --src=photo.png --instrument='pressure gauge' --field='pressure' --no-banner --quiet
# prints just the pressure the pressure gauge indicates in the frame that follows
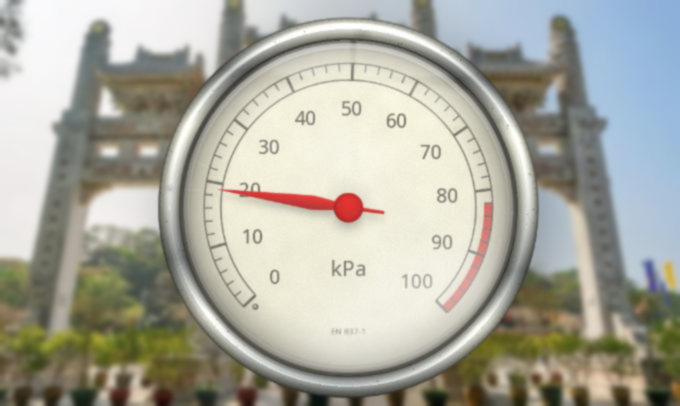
19 kPa
